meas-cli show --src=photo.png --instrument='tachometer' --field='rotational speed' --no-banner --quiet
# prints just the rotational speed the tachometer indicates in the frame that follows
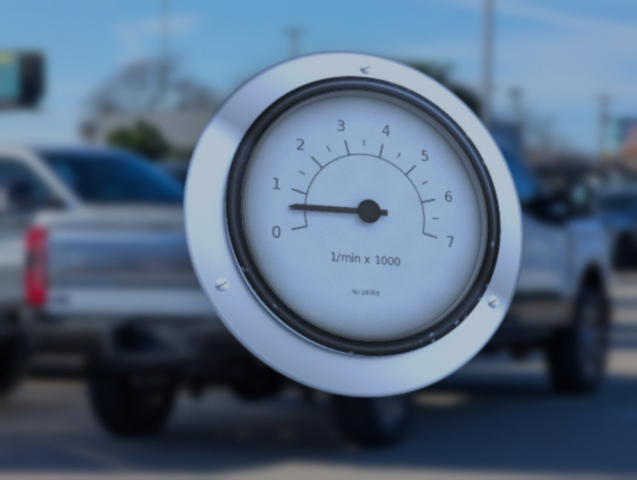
500 rpm
